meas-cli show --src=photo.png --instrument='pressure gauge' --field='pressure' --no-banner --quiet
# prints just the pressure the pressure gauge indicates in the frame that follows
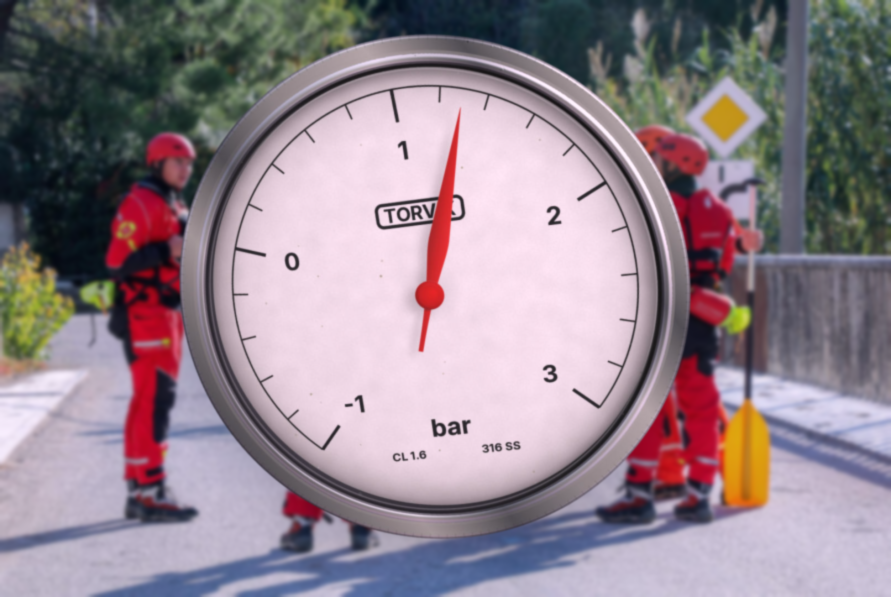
1.3 bar
